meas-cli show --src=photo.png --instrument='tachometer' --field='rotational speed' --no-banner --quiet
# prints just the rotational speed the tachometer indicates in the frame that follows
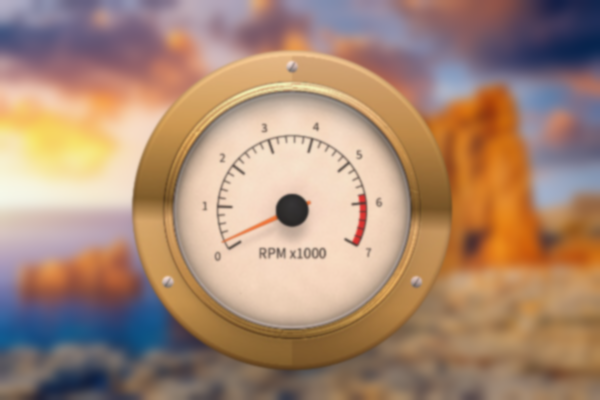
200 rpm
